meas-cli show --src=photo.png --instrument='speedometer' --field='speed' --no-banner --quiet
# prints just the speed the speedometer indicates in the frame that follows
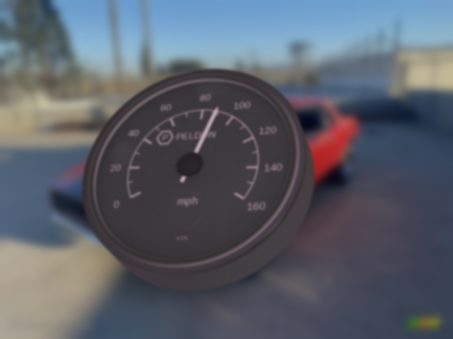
90 mph
